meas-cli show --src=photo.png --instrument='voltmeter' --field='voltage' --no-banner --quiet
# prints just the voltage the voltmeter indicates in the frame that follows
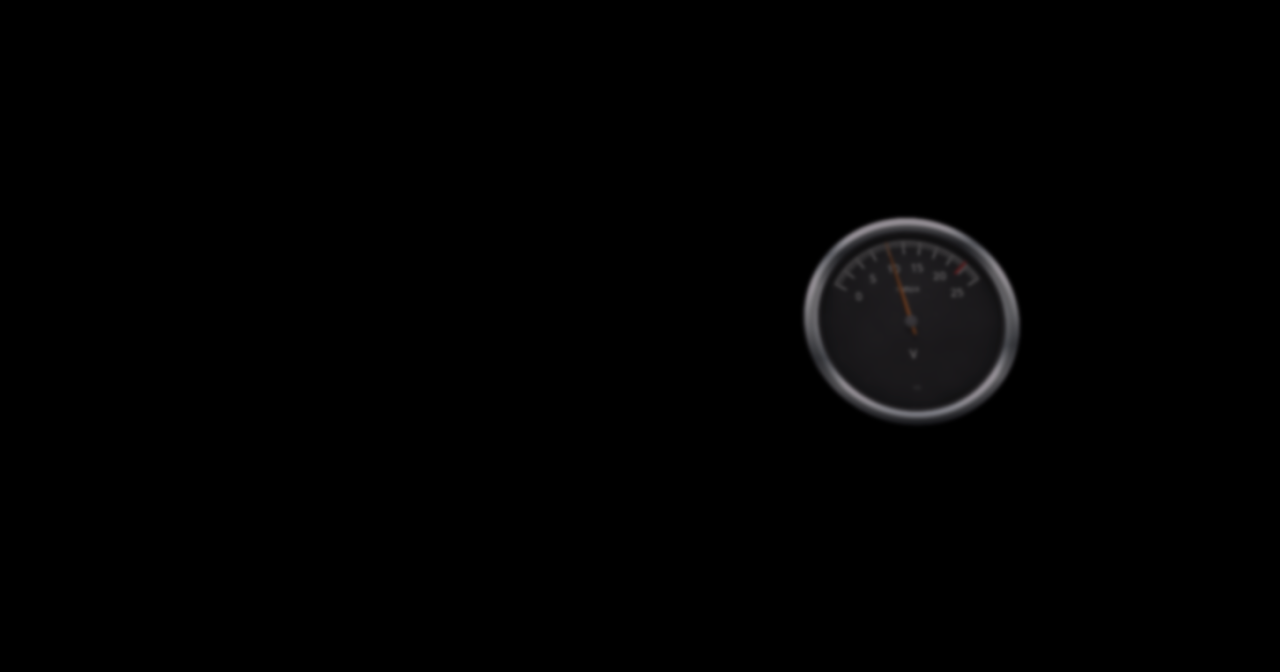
10 V
